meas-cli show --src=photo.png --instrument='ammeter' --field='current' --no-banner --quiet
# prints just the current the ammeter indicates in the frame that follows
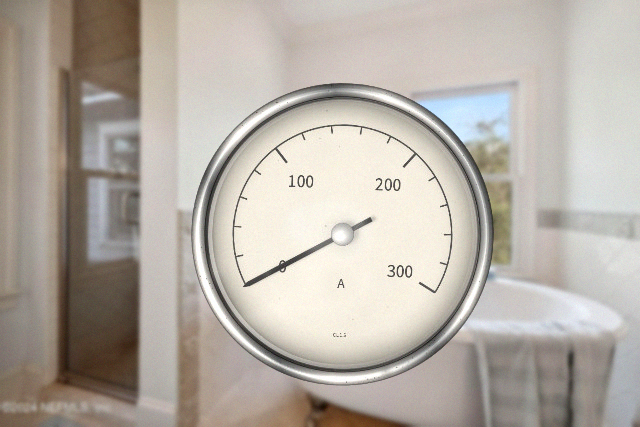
0 A
